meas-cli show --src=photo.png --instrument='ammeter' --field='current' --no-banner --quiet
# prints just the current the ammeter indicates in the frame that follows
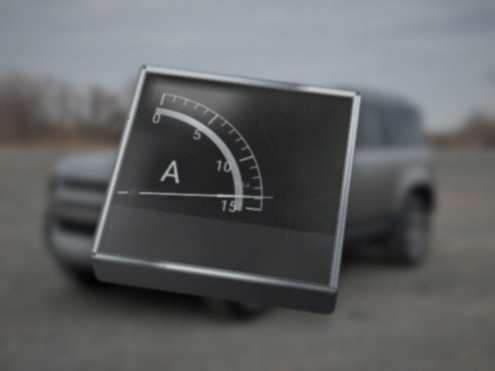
14 A
